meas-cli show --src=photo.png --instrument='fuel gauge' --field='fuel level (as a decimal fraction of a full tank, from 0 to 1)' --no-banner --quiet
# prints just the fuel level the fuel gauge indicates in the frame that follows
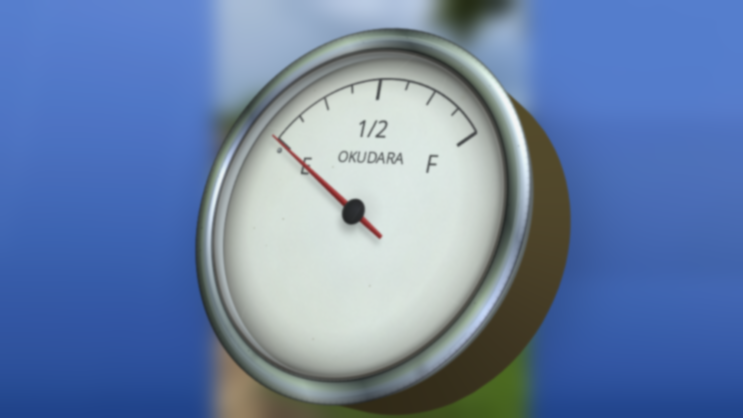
0
